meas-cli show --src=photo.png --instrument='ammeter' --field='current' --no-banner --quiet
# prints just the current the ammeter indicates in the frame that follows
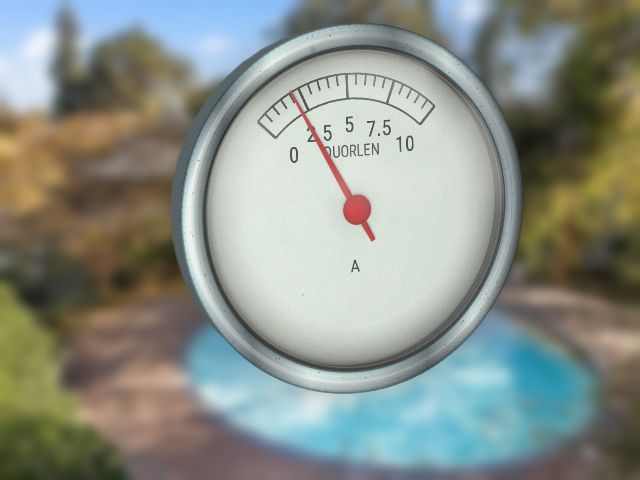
2 A
